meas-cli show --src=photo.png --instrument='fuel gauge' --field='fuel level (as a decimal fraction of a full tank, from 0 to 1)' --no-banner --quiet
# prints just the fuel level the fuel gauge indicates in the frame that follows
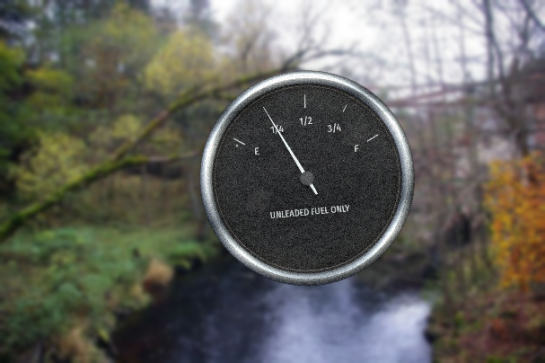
0.25
